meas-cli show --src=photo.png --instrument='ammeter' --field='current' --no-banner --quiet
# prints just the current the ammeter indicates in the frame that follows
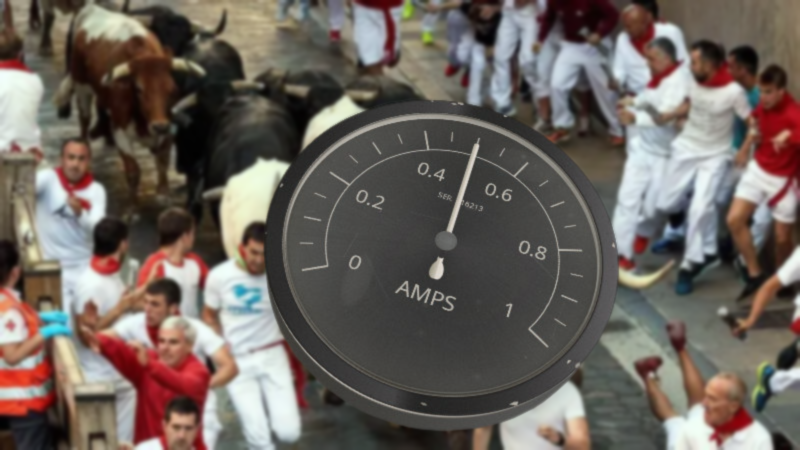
0.5 A
